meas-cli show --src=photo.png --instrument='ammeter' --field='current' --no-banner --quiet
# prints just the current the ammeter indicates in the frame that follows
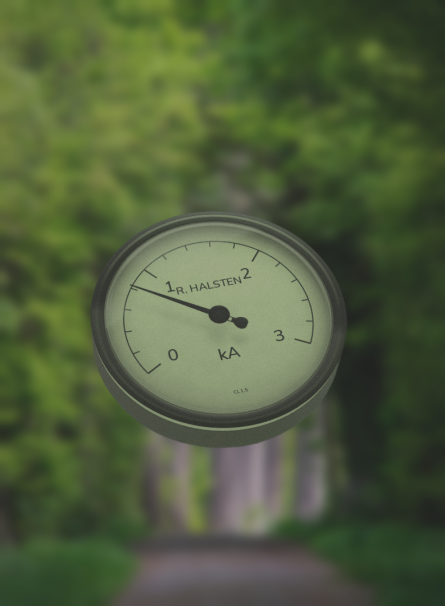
0.8 kA
